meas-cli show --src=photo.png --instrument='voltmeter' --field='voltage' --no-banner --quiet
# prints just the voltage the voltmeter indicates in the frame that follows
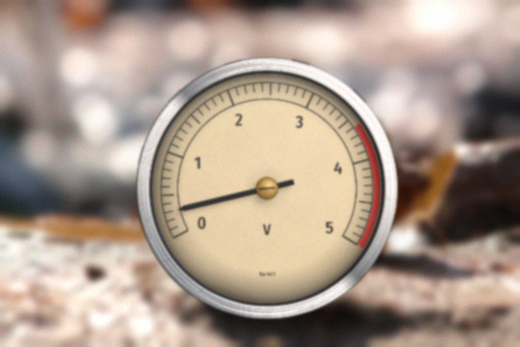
0.3 V
